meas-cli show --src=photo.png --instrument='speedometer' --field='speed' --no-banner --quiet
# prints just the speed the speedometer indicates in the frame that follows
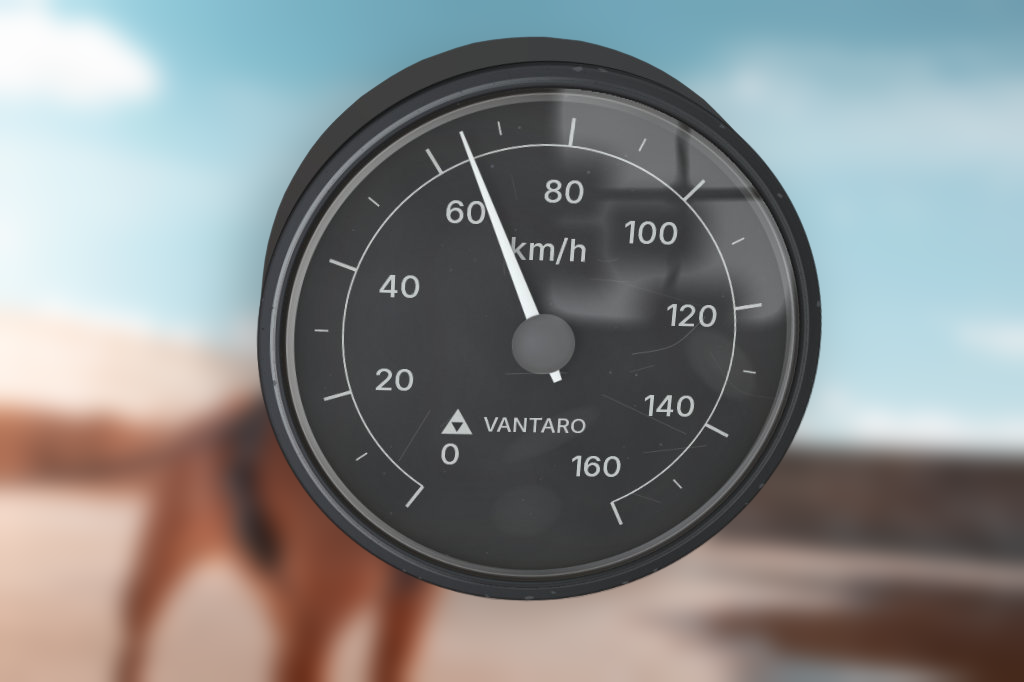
65 km/h
